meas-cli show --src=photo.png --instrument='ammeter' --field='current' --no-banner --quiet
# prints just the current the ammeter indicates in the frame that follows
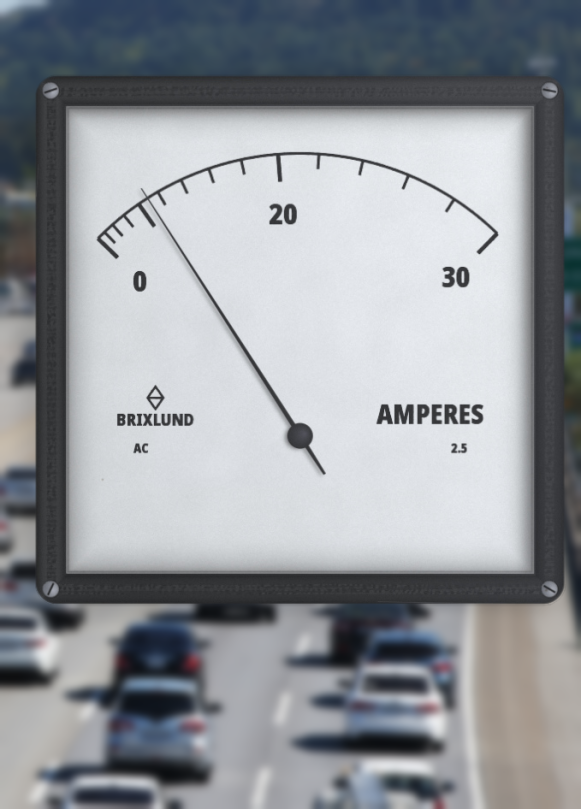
11 A
